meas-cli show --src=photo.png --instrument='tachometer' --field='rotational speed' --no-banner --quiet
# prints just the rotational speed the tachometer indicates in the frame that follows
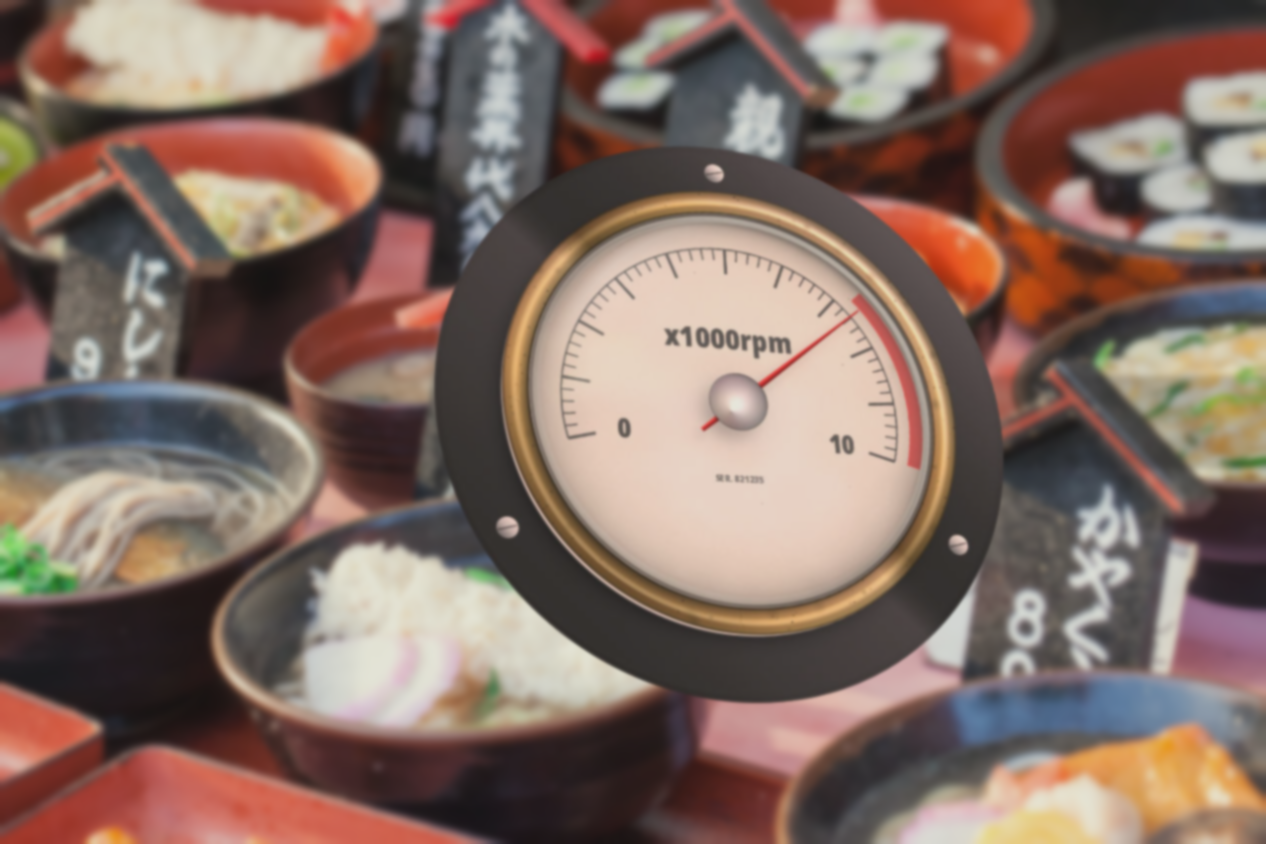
7400 rpm
